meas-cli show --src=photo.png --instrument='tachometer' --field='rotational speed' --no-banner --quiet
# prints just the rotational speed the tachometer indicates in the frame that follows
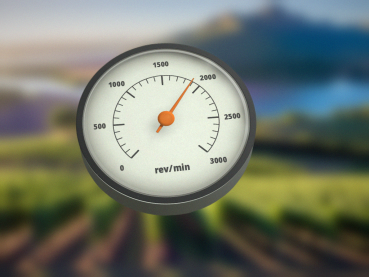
1900 rpm
